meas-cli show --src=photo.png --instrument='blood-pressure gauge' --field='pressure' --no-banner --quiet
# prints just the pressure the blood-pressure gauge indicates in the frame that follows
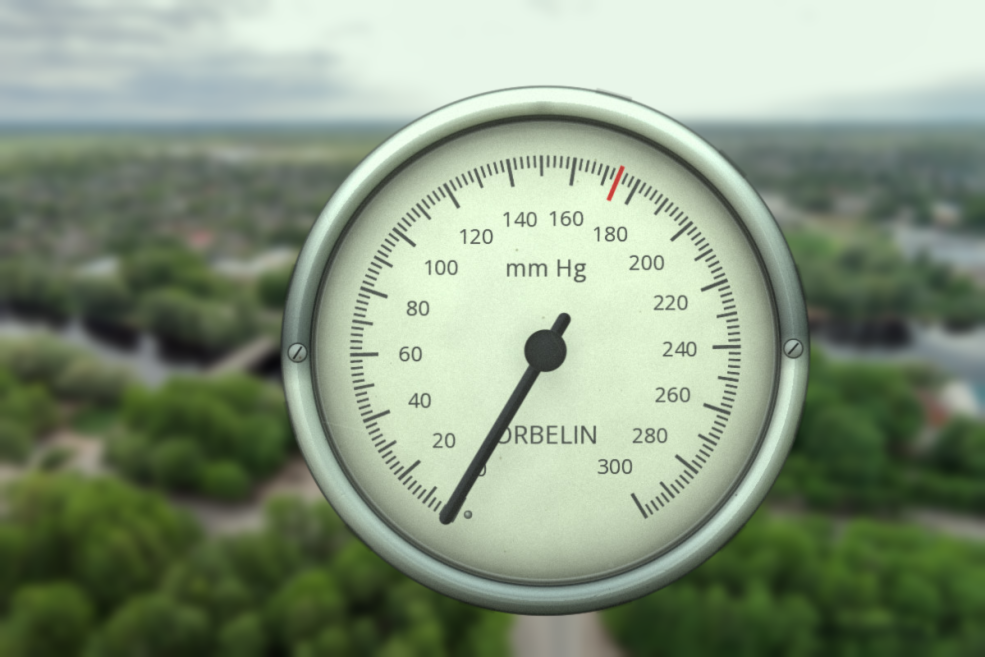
2 mmHg
